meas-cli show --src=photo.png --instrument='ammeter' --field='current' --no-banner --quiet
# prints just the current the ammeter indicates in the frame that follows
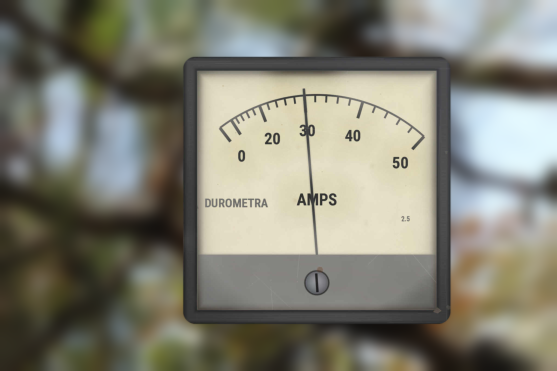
30 A
